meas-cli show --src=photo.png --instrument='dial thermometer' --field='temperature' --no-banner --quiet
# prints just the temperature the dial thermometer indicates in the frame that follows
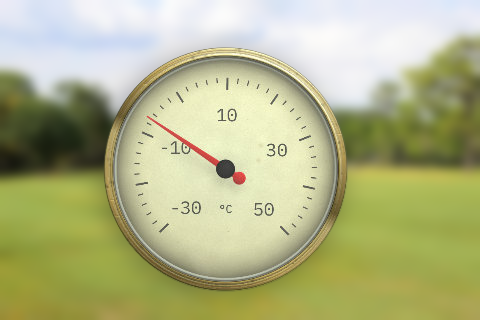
-7 °C
